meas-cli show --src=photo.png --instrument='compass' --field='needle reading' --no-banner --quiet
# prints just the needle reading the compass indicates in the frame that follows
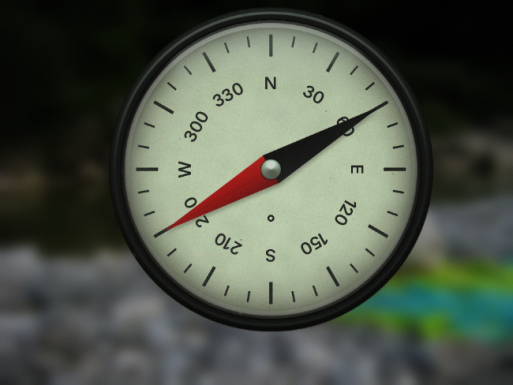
240 °
